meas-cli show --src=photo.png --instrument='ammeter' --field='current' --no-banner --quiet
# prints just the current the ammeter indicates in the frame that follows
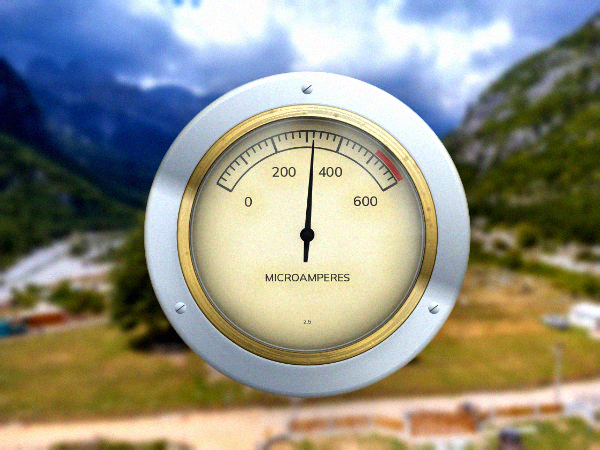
320 µA
